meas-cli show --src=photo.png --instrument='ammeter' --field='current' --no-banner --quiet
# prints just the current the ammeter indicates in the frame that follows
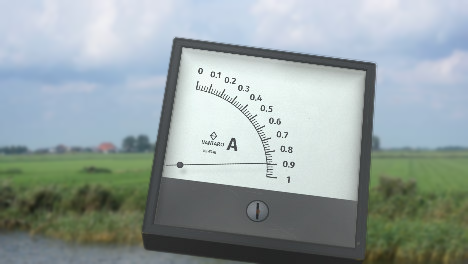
0.9 A
